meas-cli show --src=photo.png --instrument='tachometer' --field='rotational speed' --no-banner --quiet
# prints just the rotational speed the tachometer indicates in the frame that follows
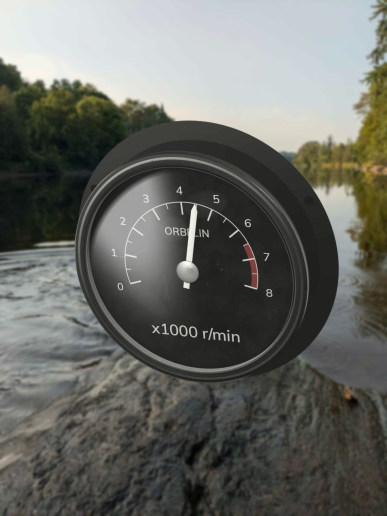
4500 rpm
